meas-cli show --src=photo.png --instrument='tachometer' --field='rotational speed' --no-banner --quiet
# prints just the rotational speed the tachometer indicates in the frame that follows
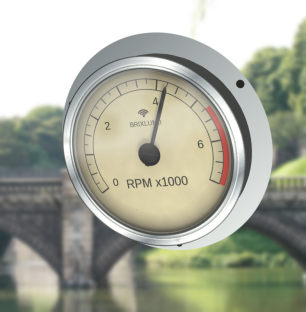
4250 rpm
